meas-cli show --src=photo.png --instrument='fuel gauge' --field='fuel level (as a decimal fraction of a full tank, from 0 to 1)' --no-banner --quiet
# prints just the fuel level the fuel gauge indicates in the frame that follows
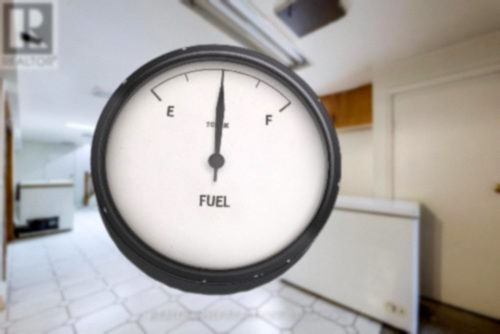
0.5
